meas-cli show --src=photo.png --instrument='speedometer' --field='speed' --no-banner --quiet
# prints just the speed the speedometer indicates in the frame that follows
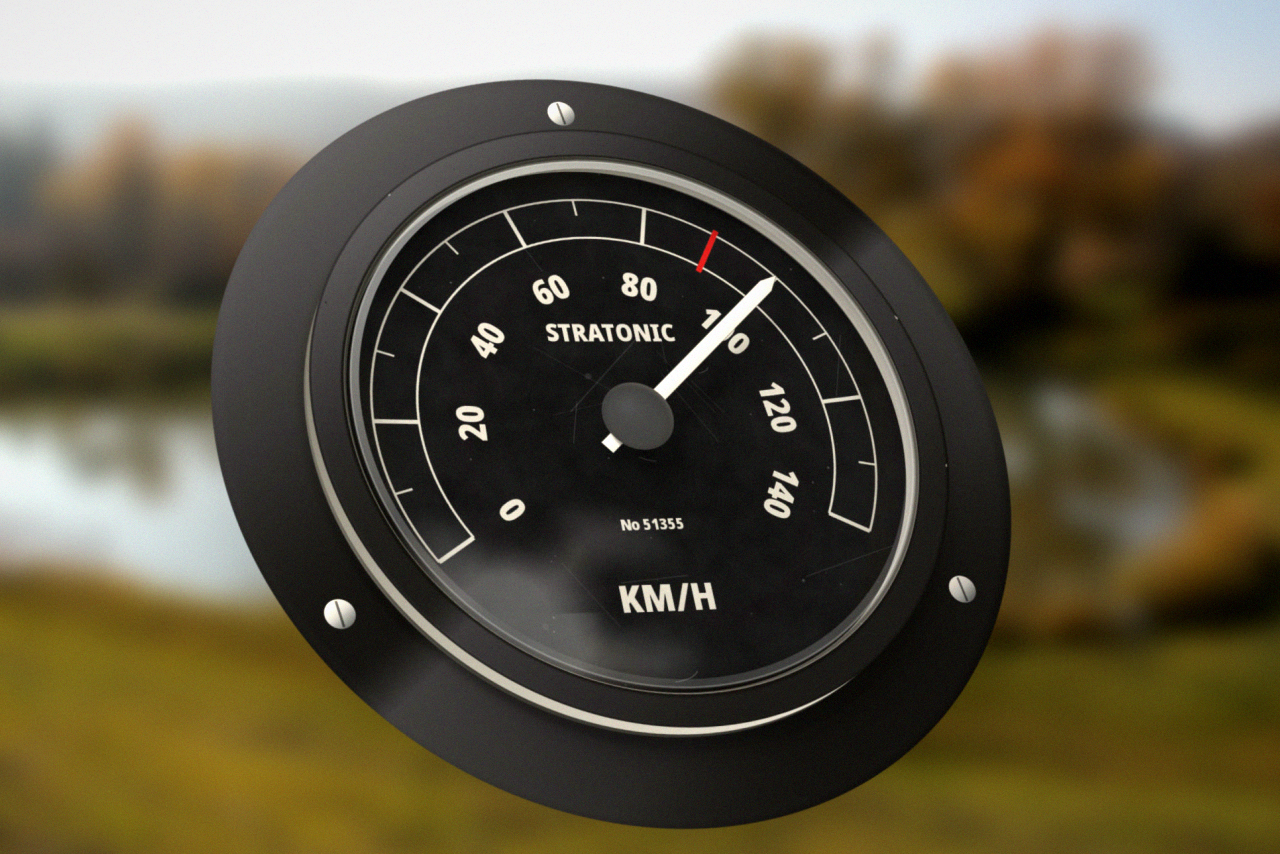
100 km/h
